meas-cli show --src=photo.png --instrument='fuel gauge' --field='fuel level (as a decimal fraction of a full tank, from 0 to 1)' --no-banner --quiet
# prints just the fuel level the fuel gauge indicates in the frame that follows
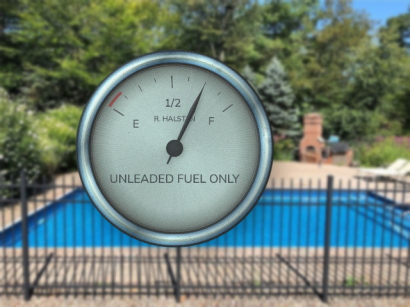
0.75
